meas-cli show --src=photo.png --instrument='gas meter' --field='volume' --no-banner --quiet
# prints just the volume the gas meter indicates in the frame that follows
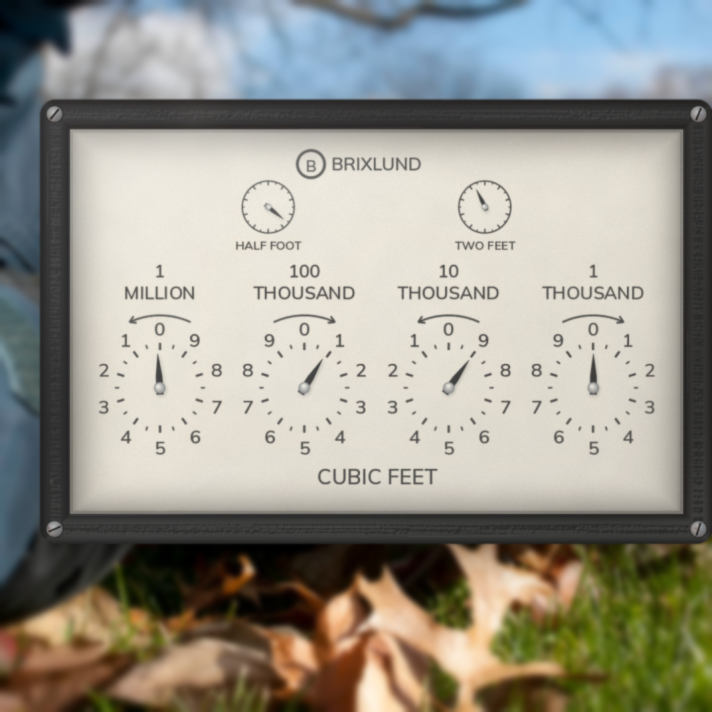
9000 ft³
